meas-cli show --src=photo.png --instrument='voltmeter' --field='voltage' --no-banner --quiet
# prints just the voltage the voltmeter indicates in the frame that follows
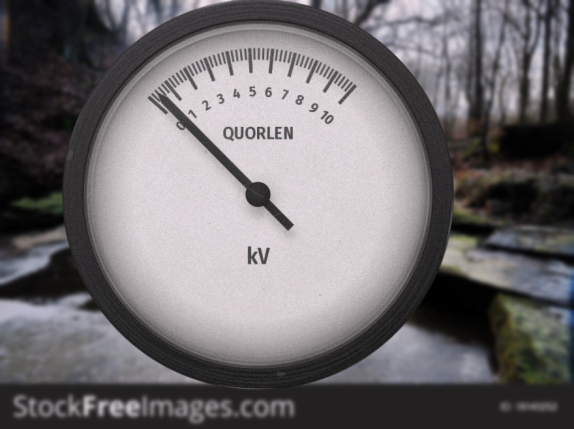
0.4 kV
